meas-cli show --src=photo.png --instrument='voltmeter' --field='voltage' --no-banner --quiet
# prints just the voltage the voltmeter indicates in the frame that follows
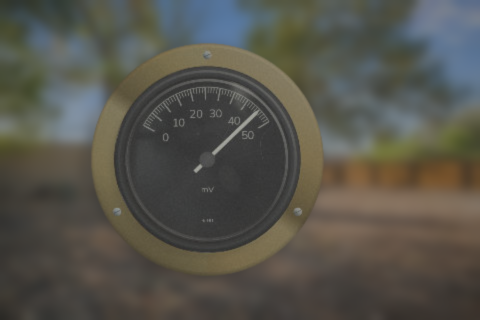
45 mV
